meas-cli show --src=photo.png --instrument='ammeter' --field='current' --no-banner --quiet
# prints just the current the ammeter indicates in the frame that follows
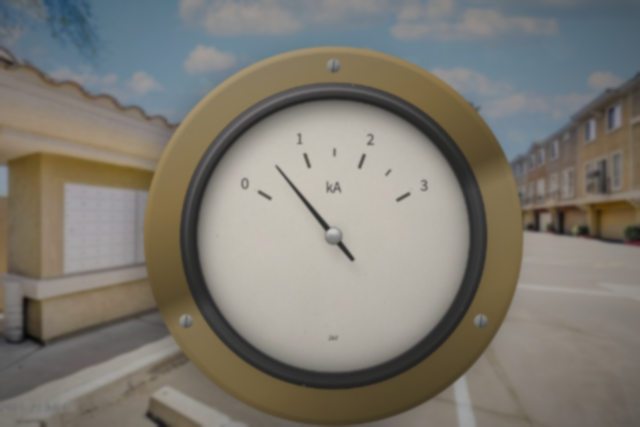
0.5 kA
